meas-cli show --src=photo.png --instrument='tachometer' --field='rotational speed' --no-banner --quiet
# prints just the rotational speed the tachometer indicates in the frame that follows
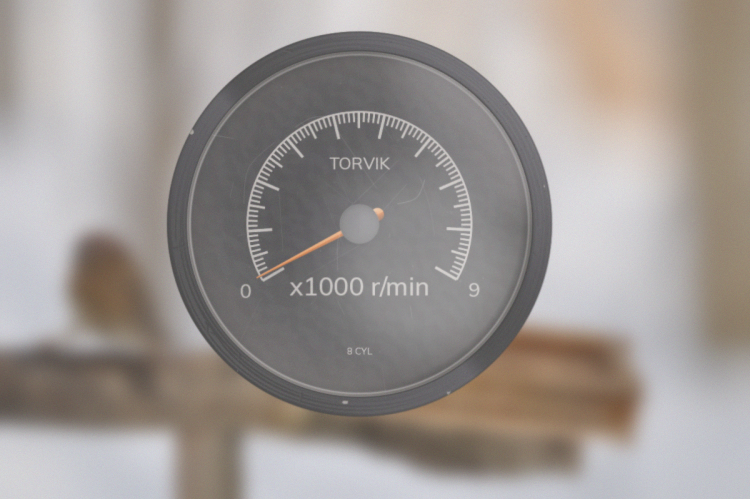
100 rpm
